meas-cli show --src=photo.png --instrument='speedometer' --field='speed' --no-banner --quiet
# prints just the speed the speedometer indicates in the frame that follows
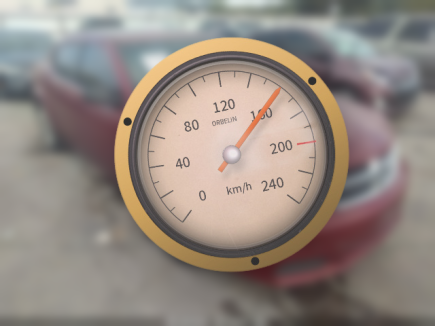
160 km/h
